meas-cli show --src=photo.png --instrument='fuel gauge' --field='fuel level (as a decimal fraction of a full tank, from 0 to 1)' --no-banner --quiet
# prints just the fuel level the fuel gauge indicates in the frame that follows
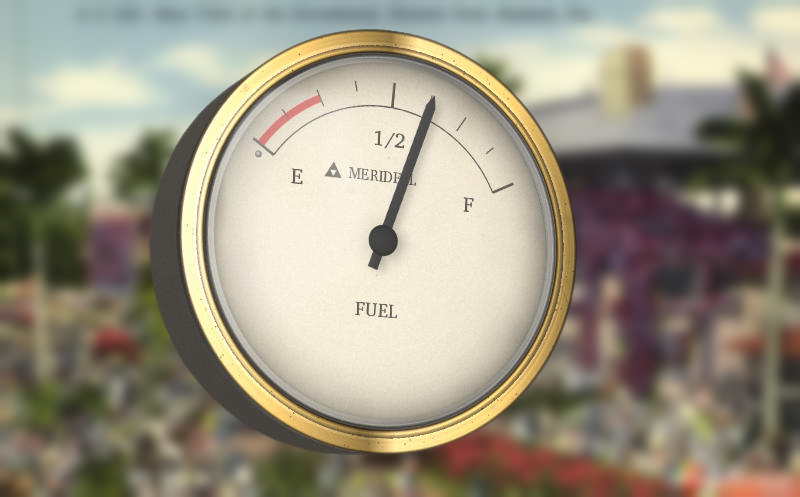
0.625
